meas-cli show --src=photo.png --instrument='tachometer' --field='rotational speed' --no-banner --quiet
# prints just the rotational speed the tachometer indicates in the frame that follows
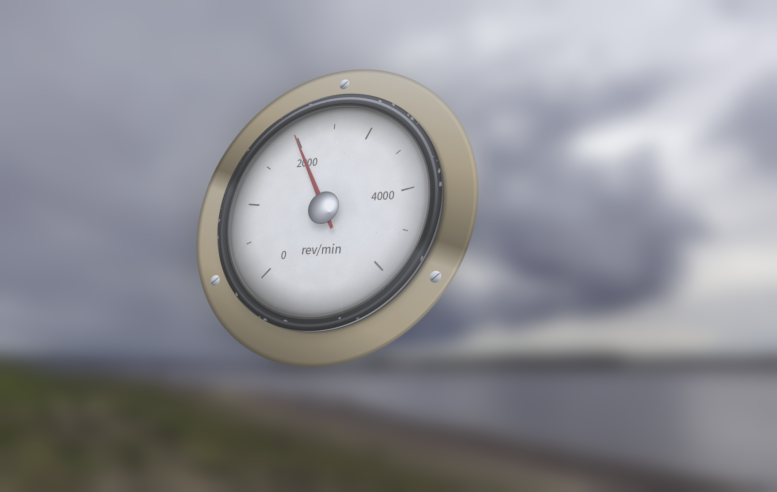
2000 rpm
